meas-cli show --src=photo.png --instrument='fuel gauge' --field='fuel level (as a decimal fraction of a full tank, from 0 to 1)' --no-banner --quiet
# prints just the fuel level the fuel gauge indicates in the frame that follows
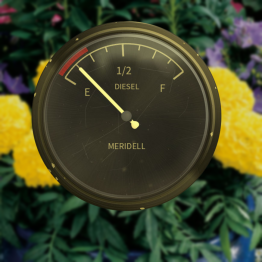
0.125
